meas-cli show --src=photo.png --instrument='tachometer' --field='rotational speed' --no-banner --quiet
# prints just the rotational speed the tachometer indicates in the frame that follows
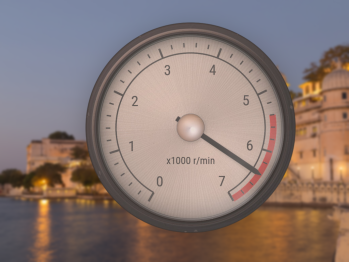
6400 rpm
